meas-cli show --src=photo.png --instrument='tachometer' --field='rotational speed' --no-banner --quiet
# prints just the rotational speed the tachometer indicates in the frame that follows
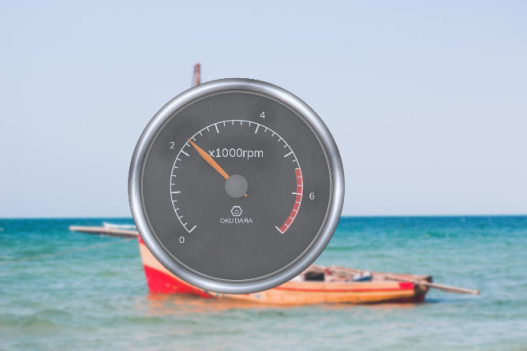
2300 rpm
